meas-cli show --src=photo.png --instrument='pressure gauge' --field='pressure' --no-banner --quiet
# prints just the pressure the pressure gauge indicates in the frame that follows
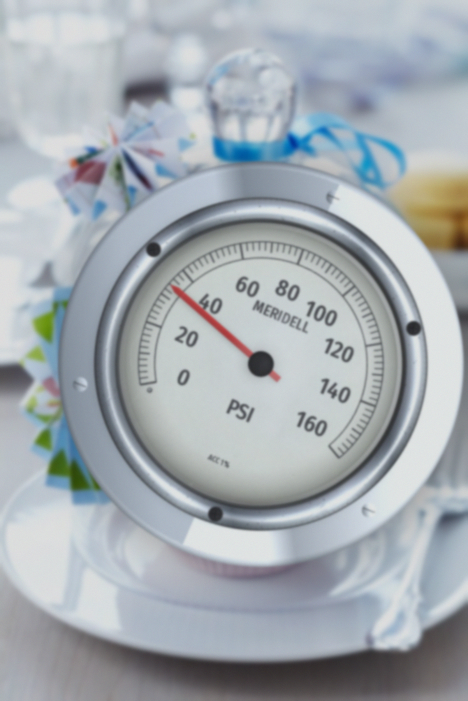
34 psi
